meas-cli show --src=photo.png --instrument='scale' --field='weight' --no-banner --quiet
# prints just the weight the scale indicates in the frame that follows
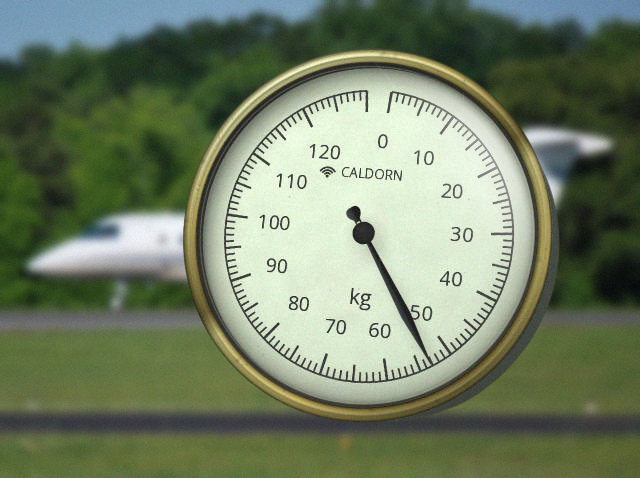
53 kg
